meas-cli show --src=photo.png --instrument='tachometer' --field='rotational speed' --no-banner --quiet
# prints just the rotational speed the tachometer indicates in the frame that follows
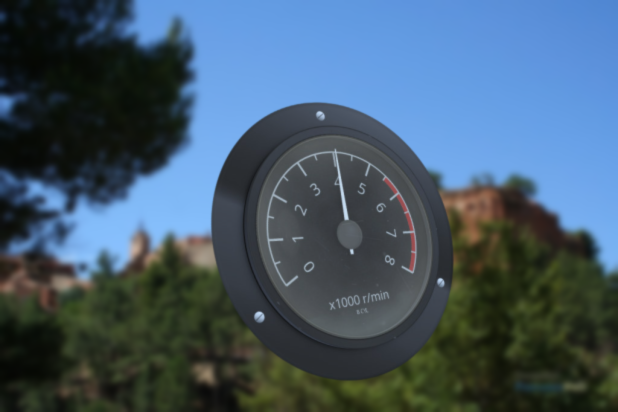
4000 rpm
